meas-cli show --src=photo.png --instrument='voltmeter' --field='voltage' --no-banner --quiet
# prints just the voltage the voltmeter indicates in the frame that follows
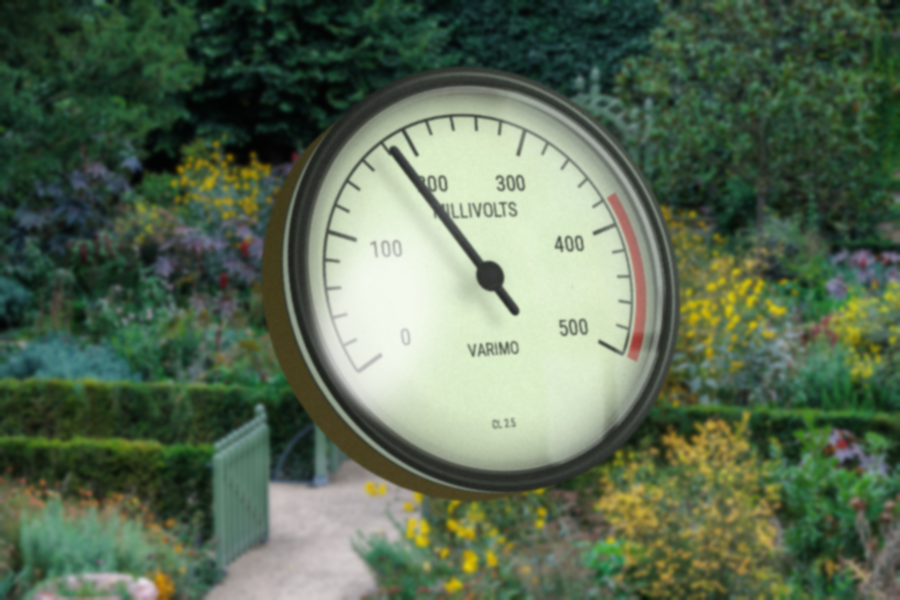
180 mV
